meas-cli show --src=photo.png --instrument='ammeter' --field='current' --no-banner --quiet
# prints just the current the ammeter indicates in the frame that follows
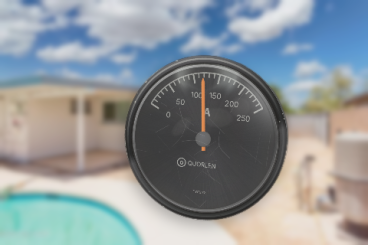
120 A
